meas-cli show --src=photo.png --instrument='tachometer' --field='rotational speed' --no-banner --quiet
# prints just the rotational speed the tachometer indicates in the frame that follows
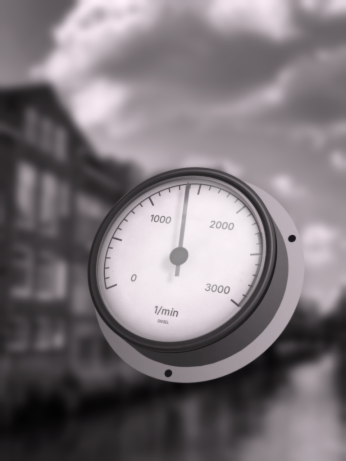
1400 rpm
